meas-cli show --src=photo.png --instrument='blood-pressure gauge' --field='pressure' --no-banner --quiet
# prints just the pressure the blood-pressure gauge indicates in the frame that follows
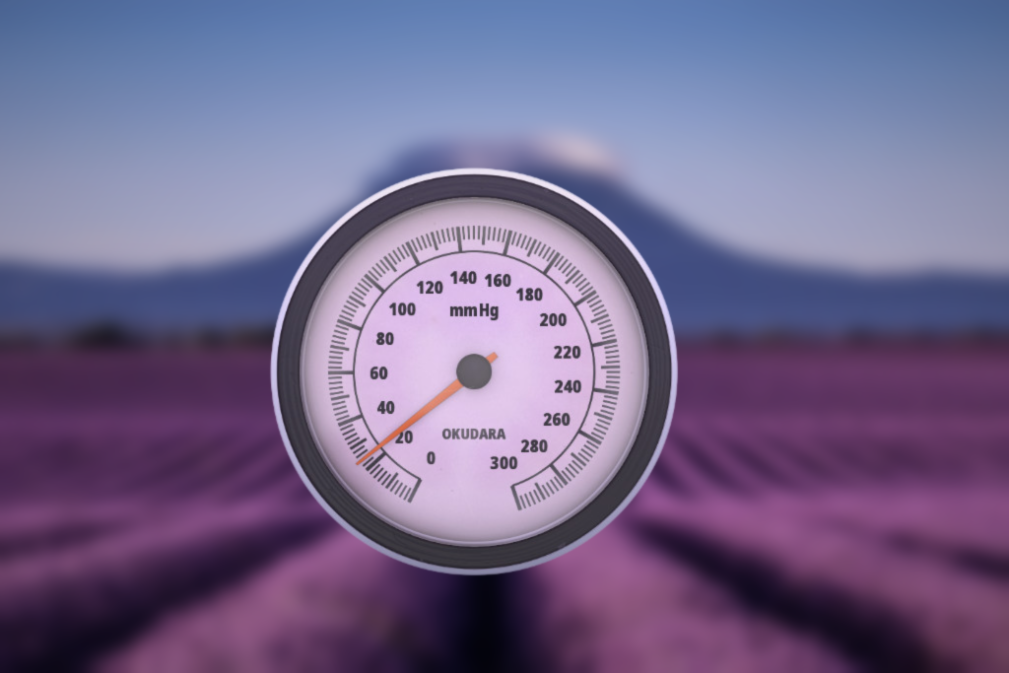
24 mmHg
